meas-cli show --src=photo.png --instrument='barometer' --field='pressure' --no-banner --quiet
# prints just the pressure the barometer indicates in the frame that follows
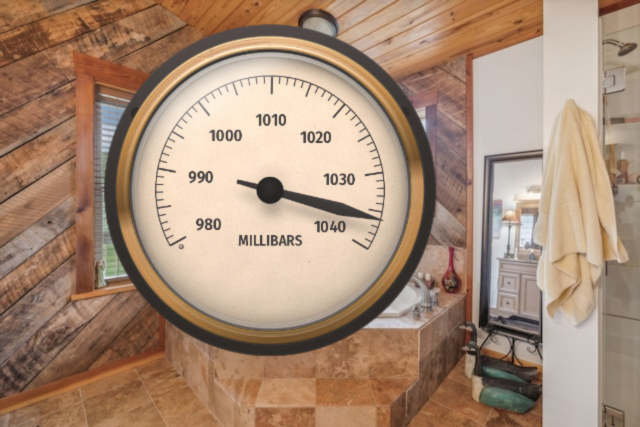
1036 mbar
